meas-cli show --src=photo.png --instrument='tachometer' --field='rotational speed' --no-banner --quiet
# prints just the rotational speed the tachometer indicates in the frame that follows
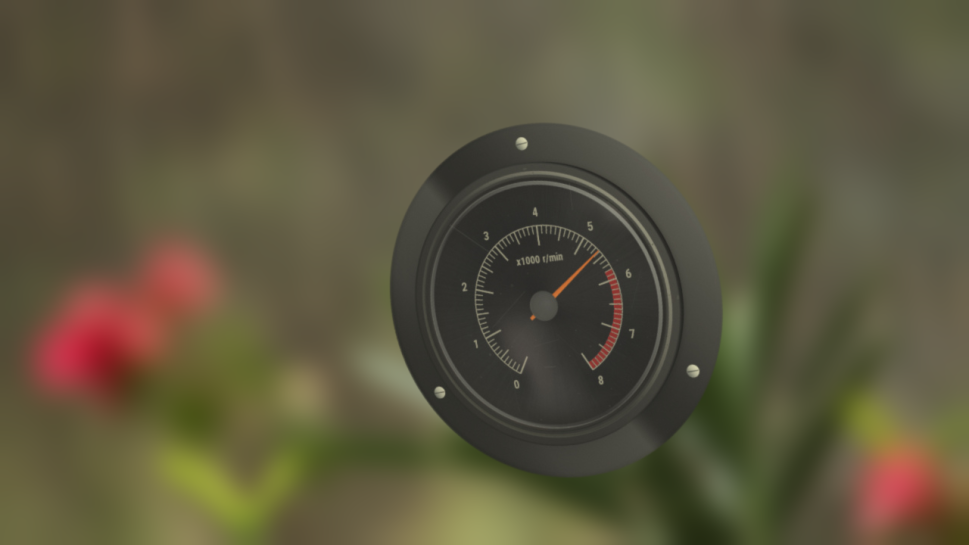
5400 rpm
